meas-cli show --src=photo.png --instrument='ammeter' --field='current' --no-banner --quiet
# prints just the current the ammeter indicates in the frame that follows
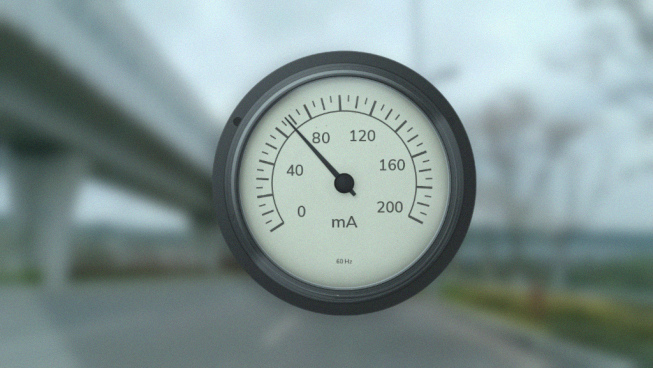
67.5 mA
